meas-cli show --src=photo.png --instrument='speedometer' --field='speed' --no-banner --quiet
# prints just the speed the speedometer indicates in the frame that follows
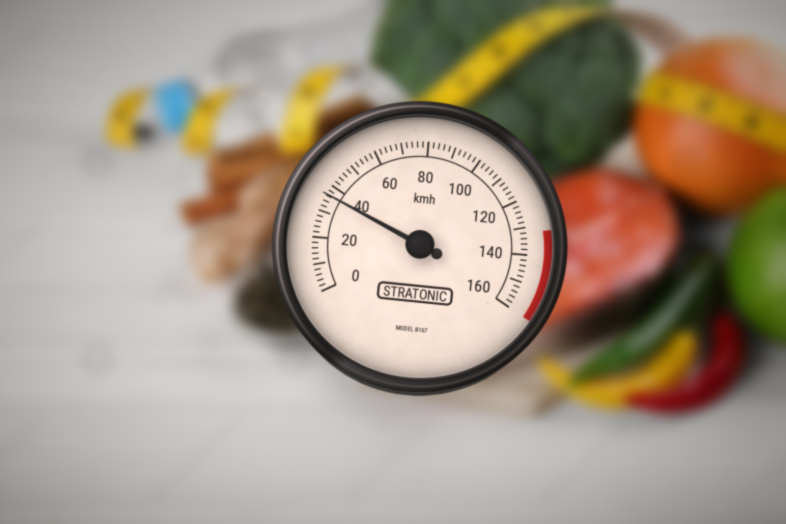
36 km/h
